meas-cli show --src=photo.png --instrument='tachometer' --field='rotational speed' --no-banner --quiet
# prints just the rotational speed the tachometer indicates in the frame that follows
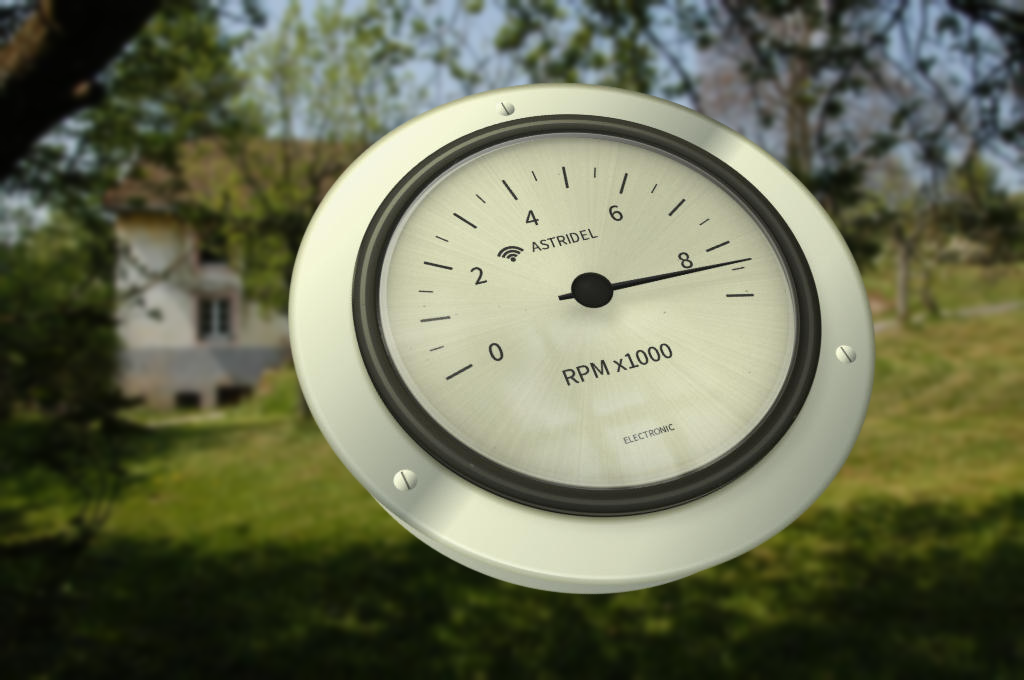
8500 rpm
